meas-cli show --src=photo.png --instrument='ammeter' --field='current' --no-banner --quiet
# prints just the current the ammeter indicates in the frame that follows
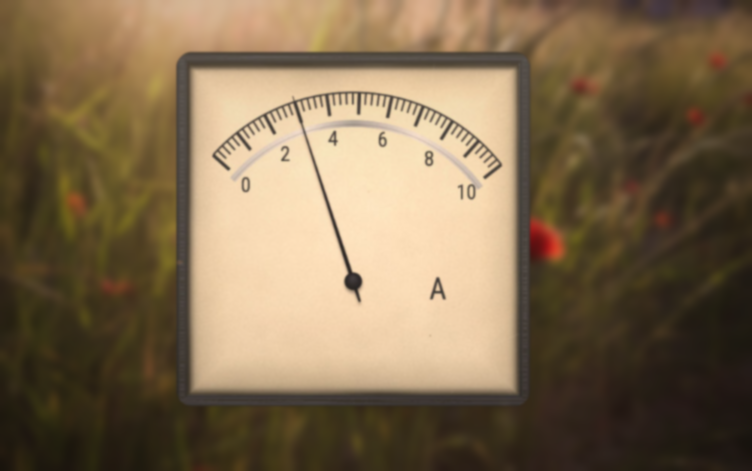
3 A
